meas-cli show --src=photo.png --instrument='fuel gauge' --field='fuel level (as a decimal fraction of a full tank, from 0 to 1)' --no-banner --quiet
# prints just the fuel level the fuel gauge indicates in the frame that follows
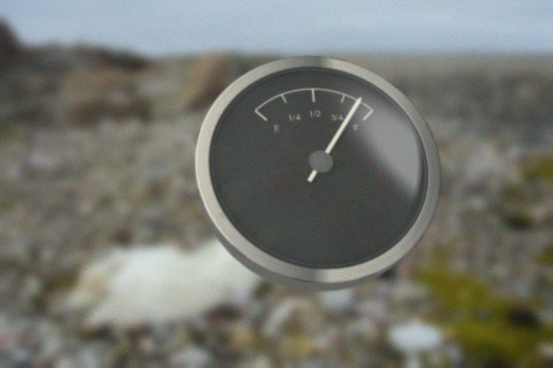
0.875
